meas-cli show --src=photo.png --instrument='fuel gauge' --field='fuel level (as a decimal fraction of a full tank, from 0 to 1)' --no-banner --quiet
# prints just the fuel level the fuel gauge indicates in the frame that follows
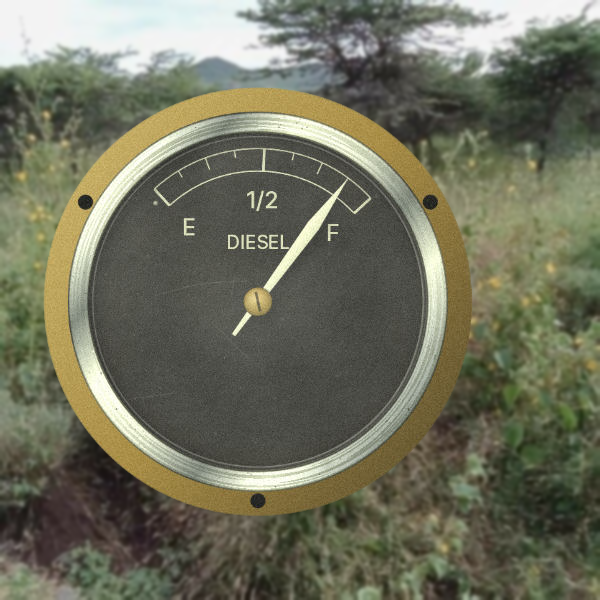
0.875
